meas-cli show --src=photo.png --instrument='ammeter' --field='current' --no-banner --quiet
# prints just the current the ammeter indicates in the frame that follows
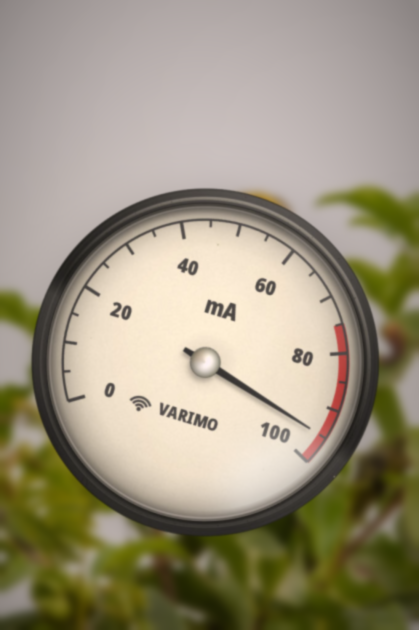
95 mA
